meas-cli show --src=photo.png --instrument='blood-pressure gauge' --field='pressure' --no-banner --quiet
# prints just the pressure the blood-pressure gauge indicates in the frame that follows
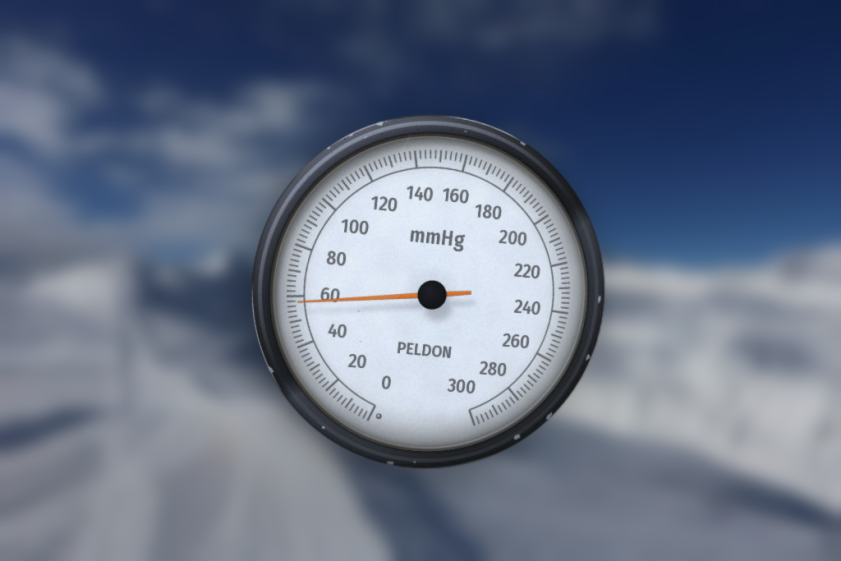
58 mmHg
